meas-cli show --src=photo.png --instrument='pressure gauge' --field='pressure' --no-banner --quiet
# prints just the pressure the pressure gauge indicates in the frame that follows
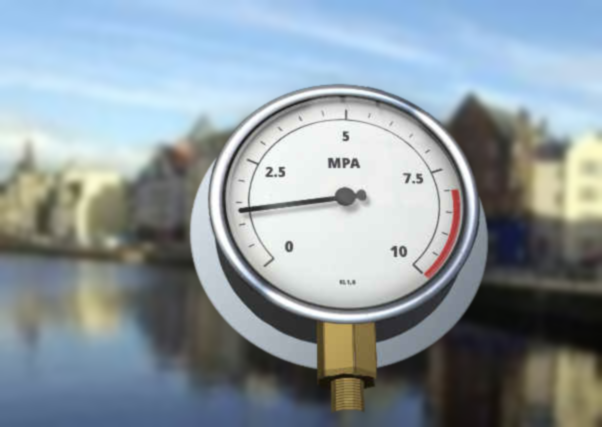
1.25 MPa
